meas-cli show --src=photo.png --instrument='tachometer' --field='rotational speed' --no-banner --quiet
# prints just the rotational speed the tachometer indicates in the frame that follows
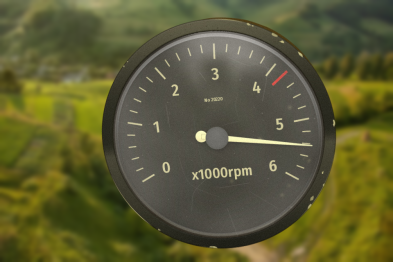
5400 rpm
